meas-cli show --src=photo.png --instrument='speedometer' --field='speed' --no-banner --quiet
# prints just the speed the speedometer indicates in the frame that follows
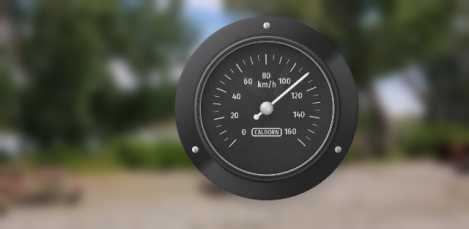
110 km/h
